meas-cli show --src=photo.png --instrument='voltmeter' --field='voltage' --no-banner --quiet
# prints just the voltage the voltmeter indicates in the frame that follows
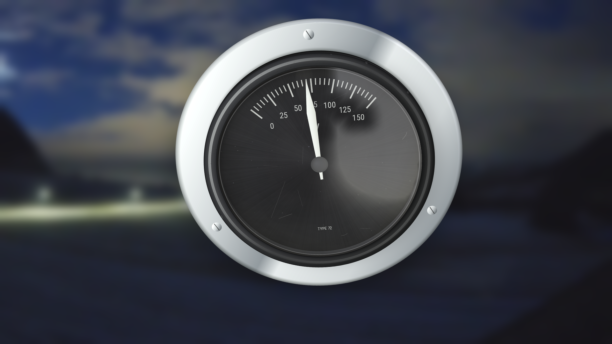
70 V
